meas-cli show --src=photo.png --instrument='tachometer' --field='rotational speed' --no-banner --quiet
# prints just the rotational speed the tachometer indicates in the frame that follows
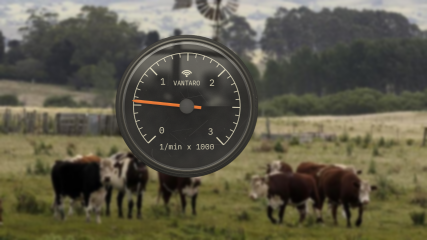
550 rpm
